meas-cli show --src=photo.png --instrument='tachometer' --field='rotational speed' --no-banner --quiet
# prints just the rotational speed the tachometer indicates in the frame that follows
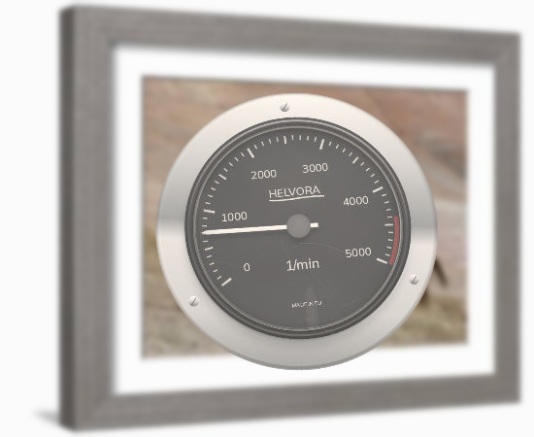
700 rpm
